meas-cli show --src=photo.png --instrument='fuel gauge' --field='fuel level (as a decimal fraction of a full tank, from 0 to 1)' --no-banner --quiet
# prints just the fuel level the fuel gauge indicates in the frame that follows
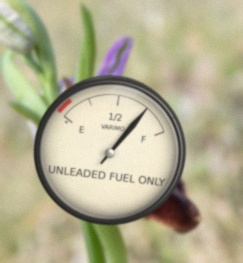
0.75
